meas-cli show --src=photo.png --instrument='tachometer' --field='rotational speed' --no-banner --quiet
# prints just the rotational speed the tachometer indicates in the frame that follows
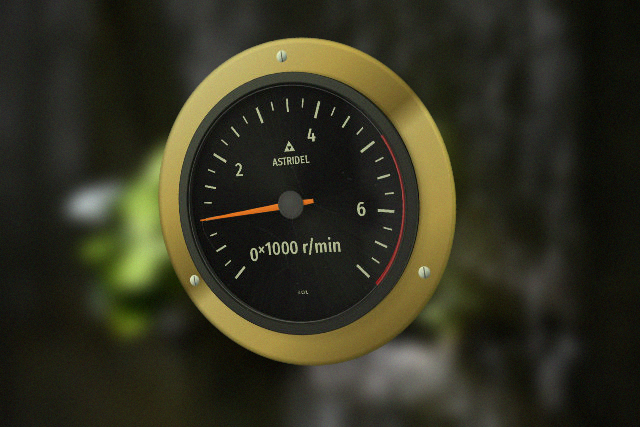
1000 rpm
